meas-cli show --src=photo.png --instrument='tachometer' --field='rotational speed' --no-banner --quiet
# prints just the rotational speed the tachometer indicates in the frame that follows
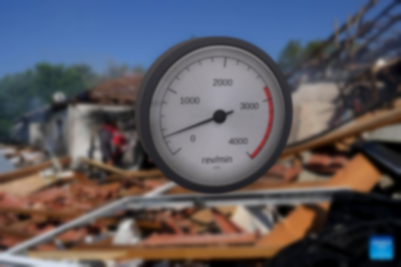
300 rpm
